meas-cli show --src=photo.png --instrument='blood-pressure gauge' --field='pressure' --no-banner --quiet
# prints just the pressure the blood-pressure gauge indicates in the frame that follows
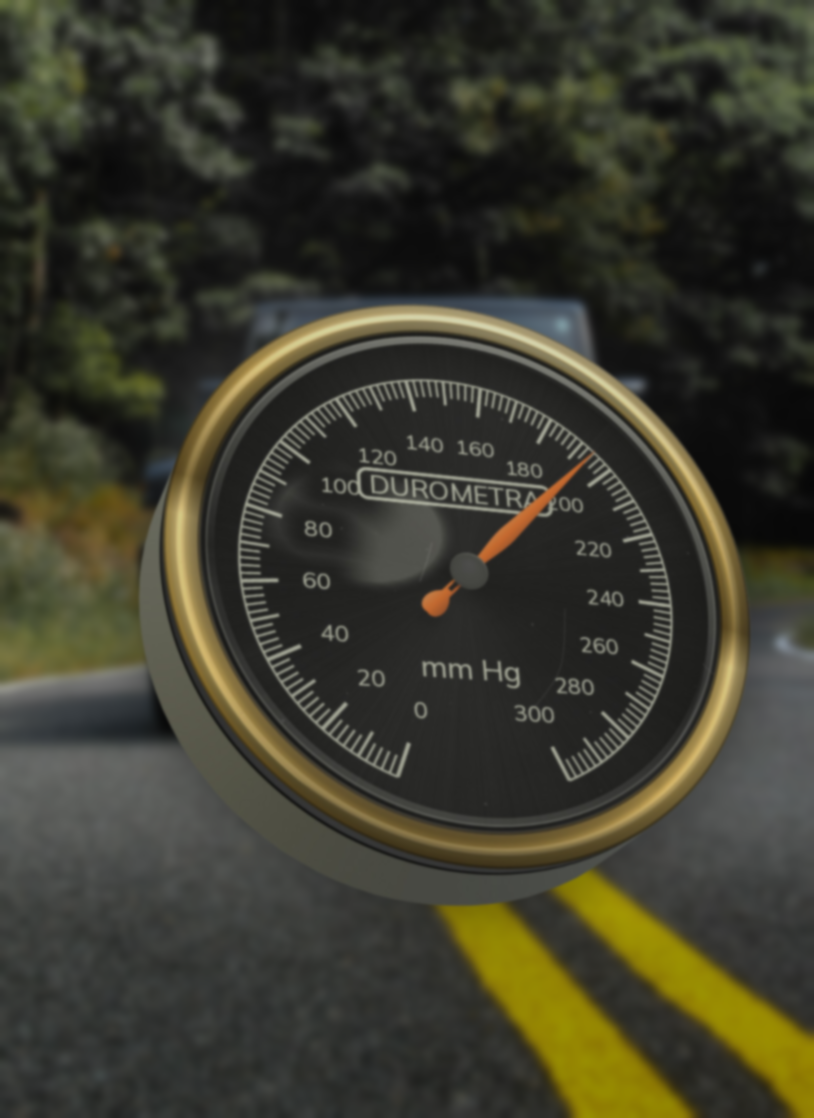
194 mmHg
